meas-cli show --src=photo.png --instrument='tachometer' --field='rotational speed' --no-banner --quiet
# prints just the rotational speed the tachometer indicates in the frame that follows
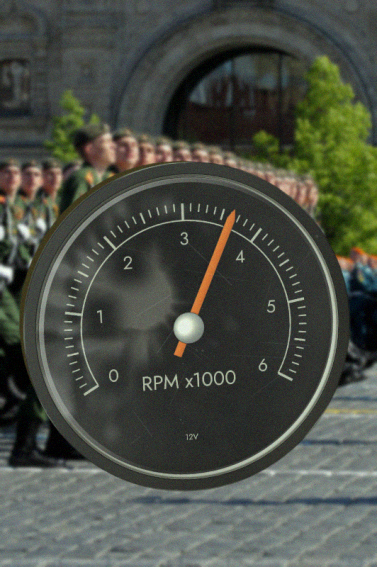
3600 rpm
